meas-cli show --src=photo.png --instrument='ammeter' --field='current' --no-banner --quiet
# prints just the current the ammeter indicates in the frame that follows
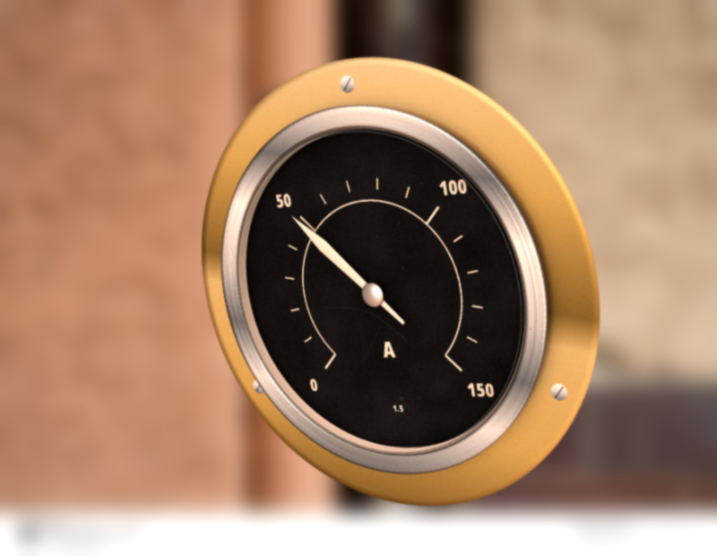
50 A
